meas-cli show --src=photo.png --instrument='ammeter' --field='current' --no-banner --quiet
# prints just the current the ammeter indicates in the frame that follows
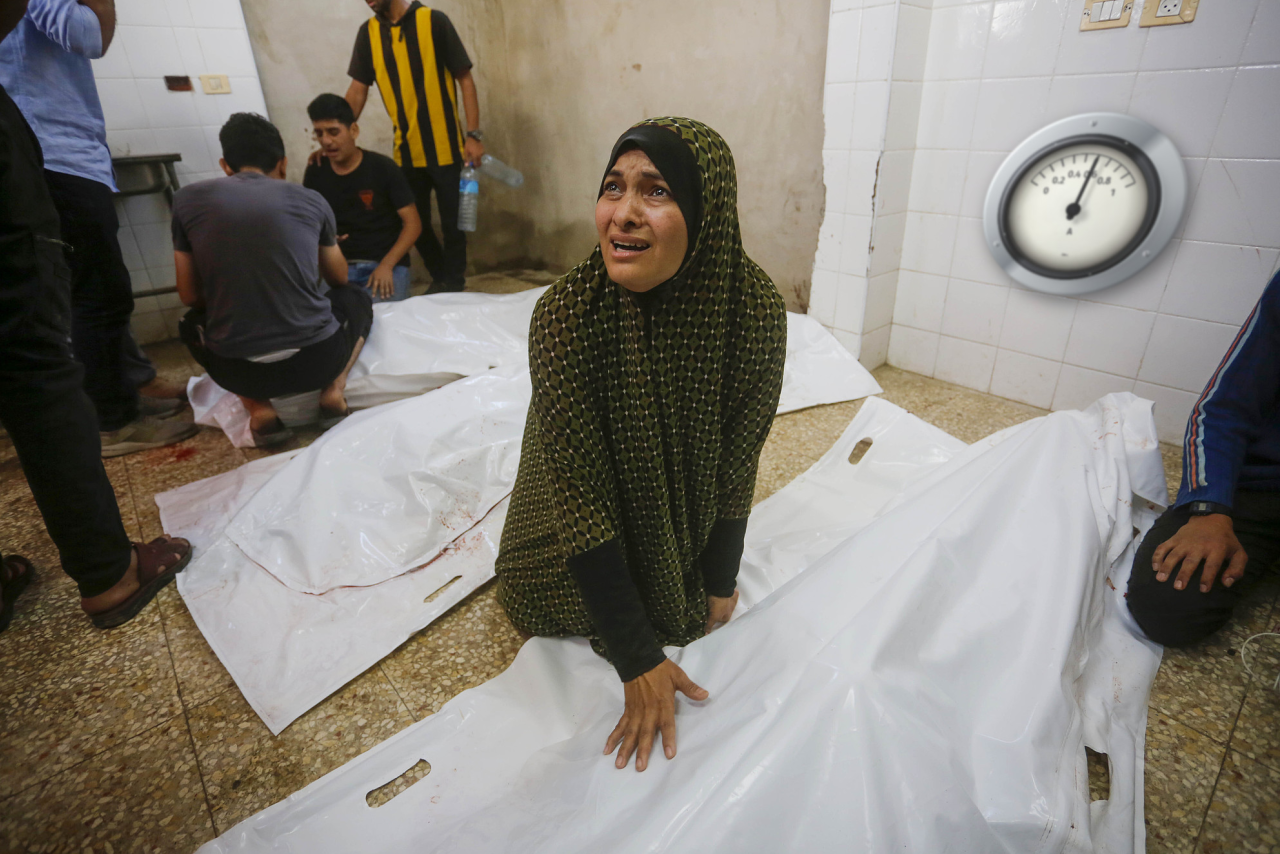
0.6 A
